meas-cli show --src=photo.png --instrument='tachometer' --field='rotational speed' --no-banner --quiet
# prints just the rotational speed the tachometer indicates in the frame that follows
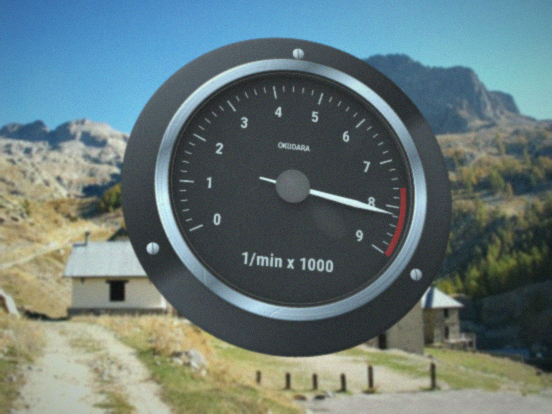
8200 rpm
